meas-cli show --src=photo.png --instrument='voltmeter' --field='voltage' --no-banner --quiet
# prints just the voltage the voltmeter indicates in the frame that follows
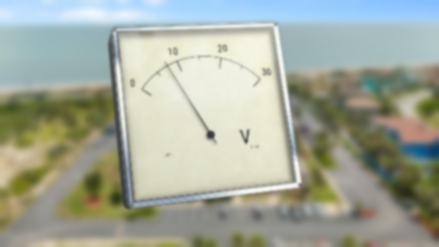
7.5 V
